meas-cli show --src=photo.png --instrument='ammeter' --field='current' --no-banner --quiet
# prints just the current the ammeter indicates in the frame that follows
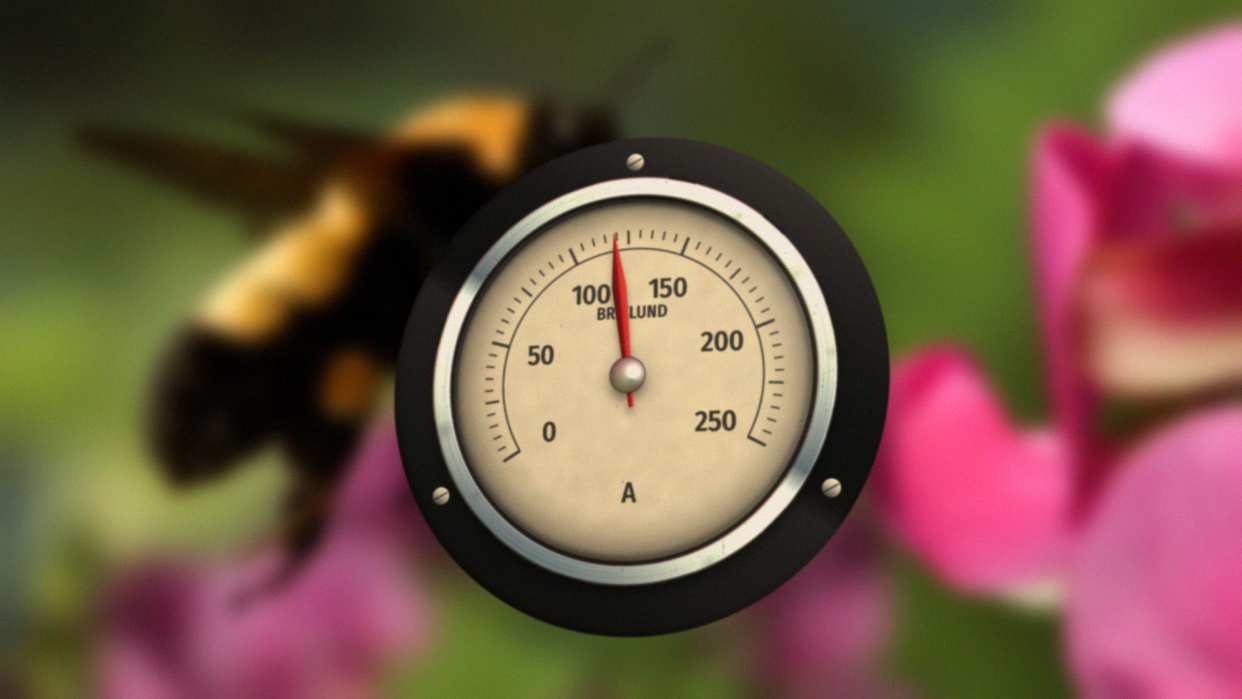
120 A
